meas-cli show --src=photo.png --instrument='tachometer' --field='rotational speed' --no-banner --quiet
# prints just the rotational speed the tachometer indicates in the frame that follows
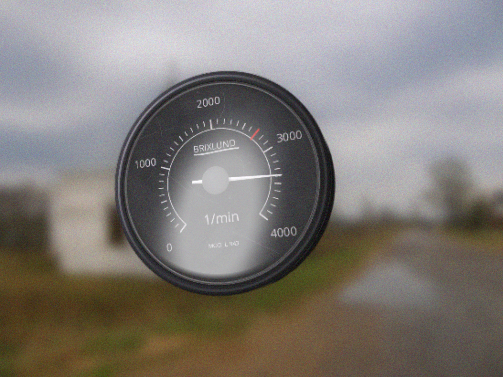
3400 rpm
